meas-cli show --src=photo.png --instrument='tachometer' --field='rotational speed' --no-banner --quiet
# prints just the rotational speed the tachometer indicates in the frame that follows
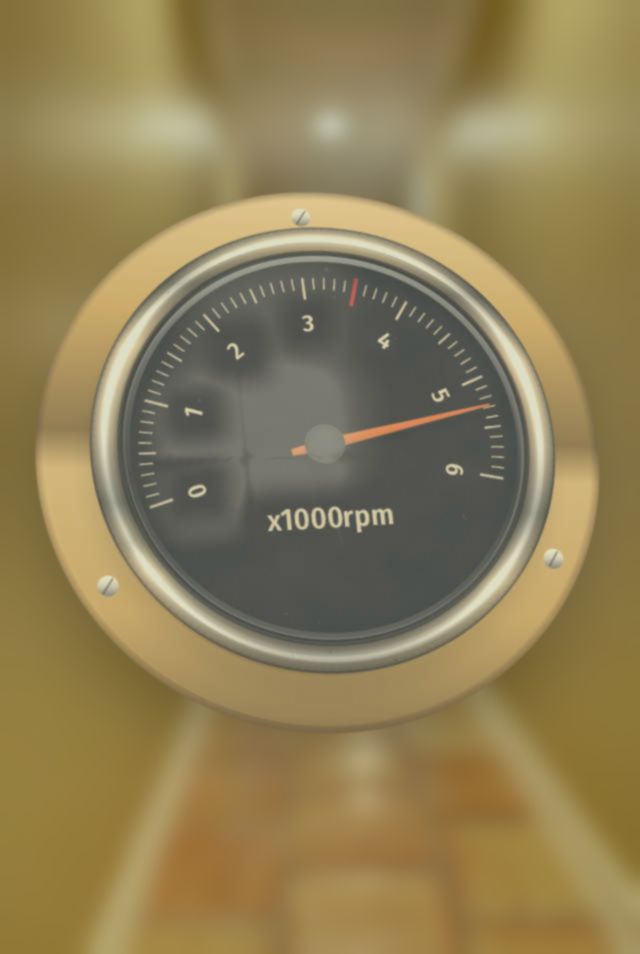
5300 rpm
